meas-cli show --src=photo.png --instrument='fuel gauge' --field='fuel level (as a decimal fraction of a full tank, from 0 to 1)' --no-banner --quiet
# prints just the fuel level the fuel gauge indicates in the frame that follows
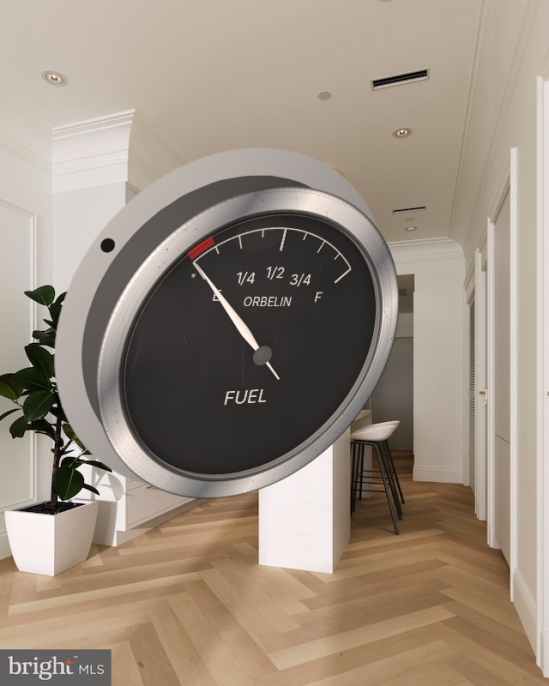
0
